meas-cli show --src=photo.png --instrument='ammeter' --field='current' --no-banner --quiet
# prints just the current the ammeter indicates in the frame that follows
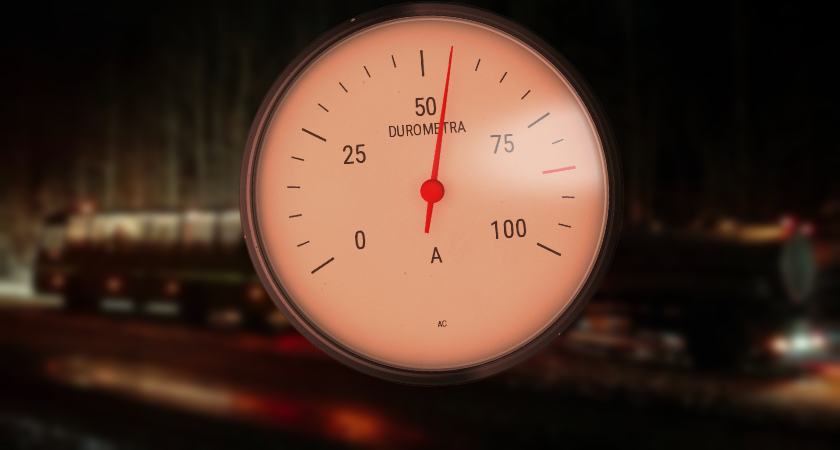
55 A
